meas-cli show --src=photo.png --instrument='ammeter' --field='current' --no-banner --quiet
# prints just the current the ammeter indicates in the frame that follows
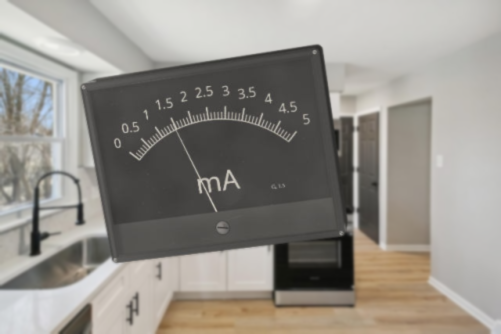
1.5 mA
